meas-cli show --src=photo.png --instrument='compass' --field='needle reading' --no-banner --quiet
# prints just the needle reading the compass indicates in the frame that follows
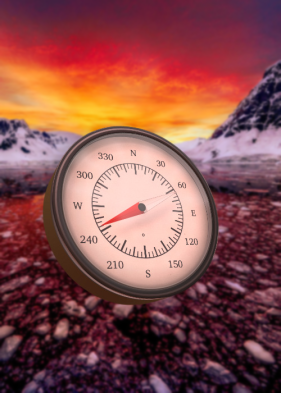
245 °
